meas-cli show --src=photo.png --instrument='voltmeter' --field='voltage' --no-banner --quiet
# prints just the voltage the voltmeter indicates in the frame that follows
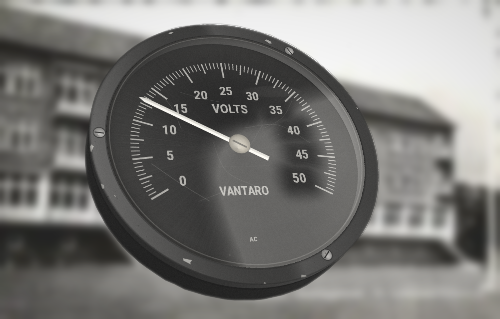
12.5 V
